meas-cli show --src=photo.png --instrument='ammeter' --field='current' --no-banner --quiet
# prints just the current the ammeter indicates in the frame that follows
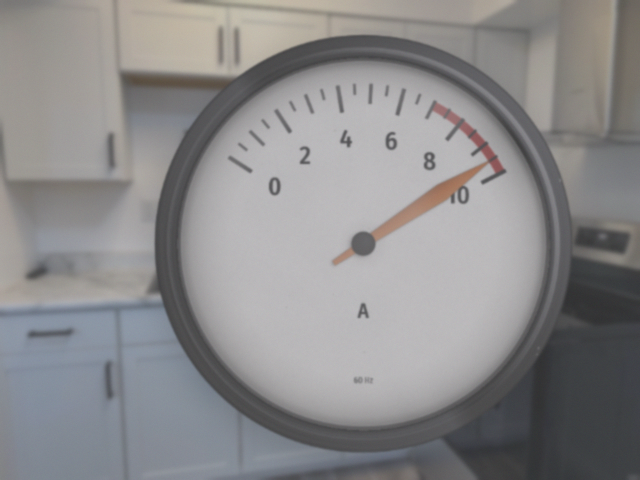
9.5 A
